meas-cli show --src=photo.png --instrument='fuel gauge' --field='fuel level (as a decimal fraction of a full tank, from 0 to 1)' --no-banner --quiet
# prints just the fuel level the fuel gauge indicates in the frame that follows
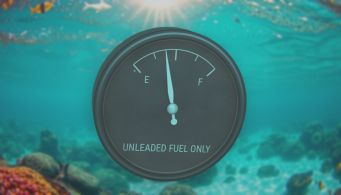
0.375
